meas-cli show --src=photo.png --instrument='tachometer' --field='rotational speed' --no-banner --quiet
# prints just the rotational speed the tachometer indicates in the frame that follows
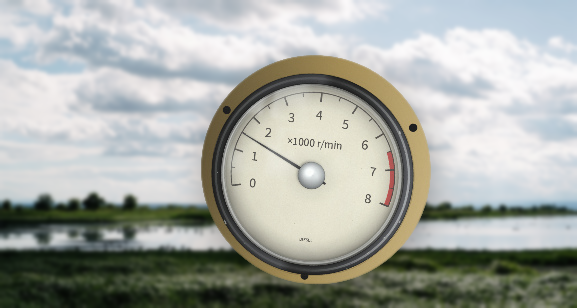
1500 rpm
